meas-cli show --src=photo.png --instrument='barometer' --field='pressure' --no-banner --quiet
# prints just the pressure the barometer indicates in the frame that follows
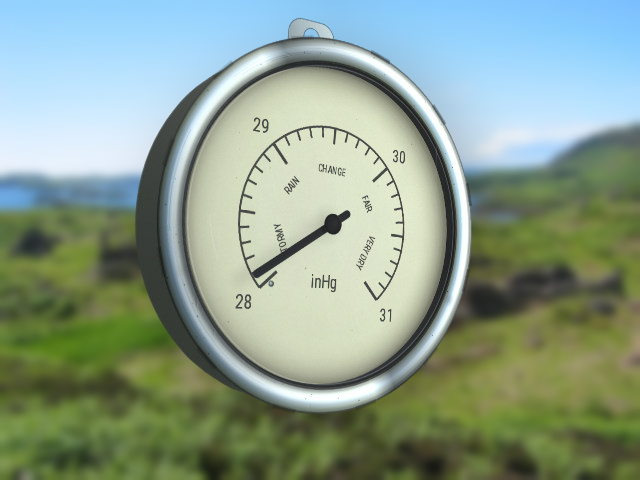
28.1 inHg
